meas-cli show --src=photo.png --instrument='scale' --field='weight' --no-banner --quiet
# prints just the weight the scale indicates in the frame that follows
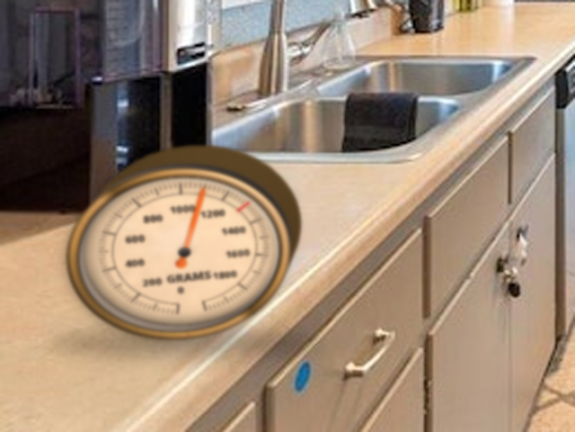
1100 g
